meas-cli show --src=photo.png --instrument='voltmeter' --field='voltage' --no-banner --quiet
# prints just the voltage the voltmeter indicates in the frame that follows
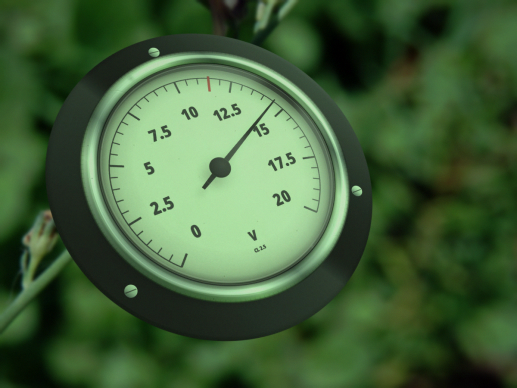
14.5 V
